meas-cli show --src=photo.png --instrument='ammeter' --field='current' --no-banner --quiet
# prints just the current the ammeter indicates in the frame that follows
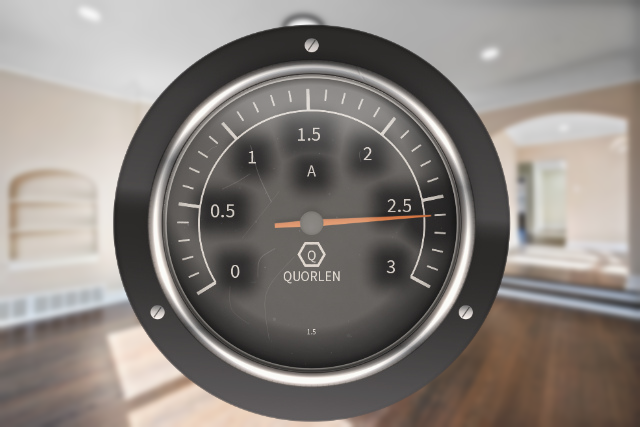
2.6 A
